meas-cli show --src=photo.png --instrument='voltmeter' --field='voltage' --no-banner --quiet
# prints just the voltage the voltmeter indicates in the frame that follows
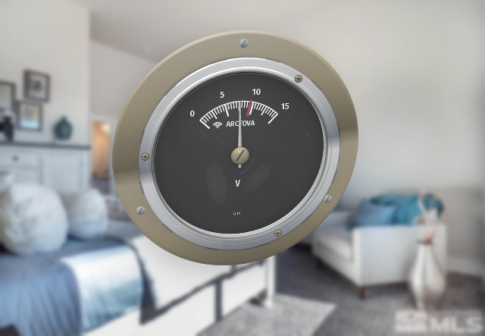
7.5 V
